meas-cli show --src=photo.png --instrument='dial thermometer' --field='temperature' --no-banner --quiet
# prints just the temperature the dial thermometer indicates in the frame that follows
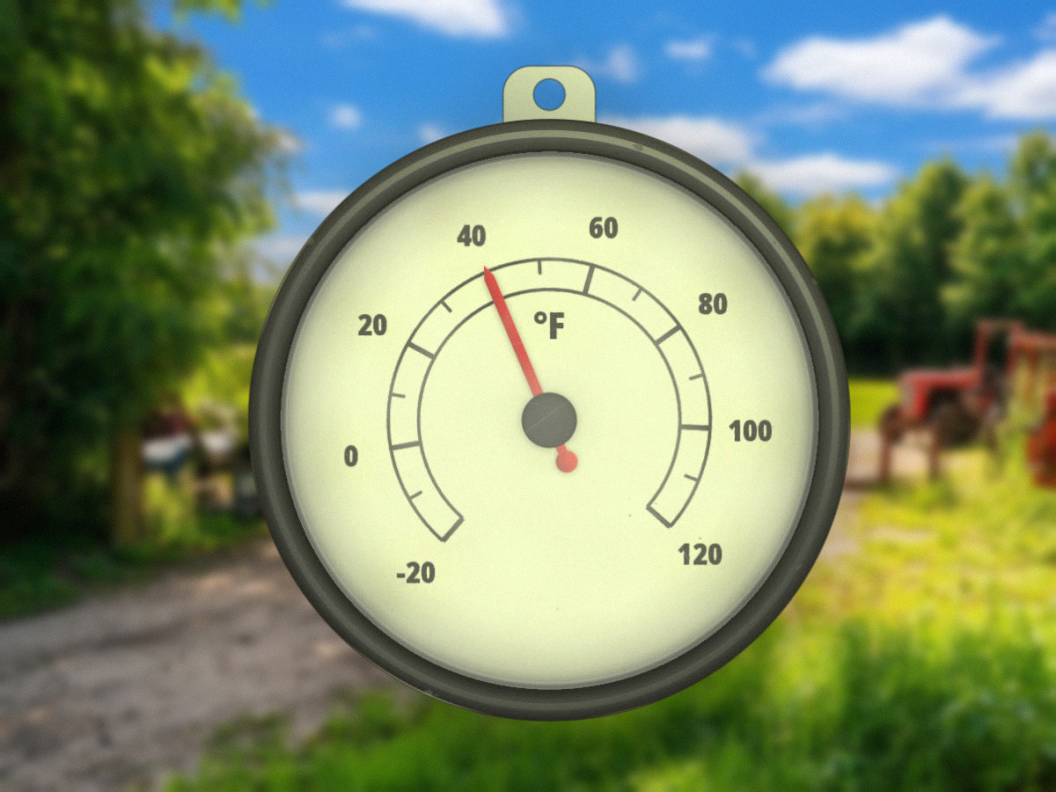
40 °F
